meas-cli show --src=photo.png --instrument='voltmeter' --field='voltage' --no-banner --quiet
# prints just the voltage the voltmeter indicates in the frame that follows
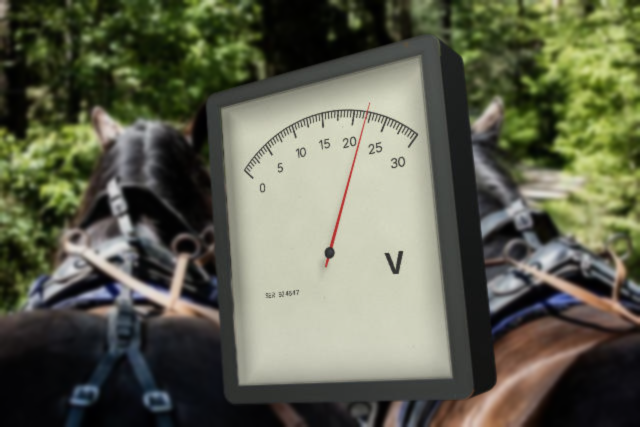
22.5 V
